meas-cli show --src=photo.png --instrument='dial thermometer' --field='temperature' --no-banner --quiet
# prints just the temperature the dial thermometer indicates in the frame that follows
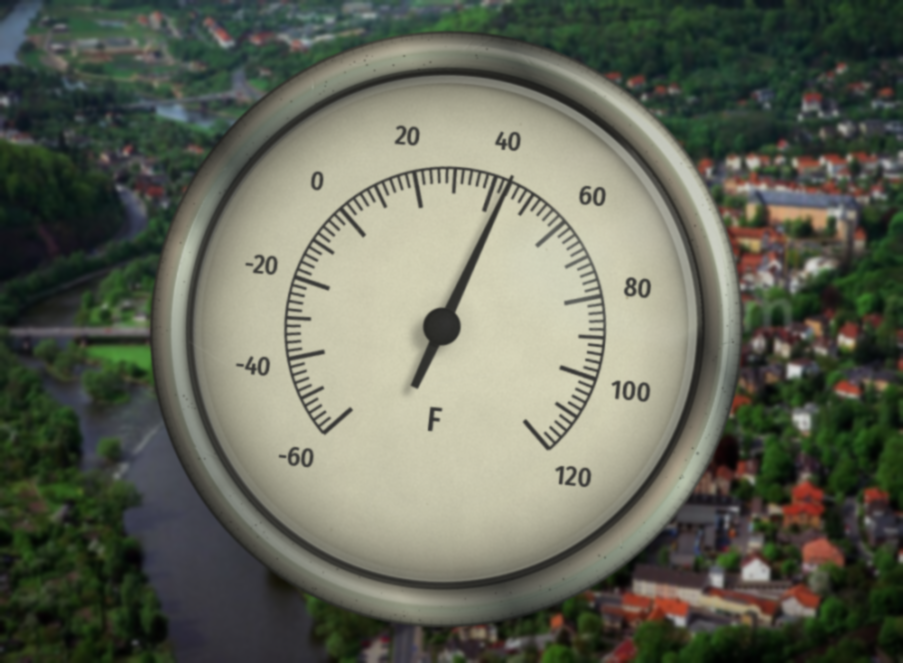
44 °F
